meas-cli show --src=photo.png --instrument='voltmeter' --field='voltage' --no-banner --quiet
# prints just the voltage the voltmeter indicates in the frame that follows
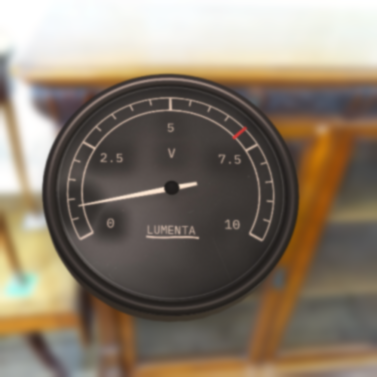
0.75 V
